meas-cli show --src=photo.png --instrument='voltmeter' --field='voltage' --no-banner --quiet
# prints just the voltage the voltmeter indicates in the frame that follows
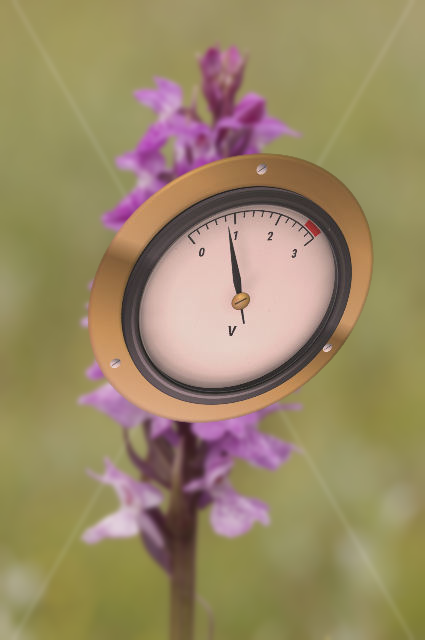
0.8 V
